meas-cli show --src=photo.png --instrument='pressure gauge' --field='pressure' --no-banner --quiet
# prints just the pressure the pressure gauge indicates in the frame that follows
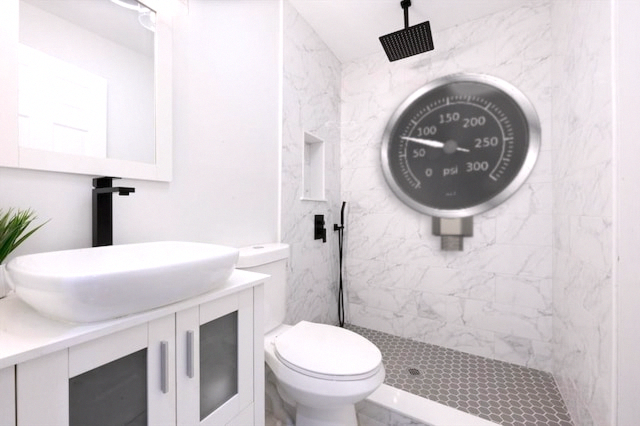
75 psi
